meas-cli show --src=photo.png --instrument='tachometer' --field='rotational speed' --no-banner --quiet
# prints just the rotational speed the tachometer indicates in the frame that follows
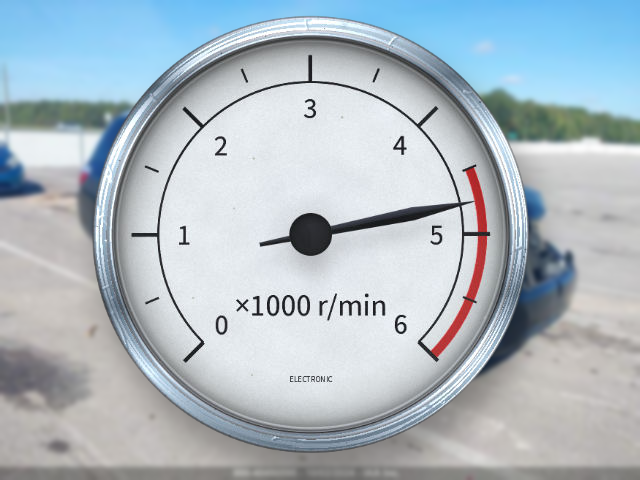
4750 rpm
